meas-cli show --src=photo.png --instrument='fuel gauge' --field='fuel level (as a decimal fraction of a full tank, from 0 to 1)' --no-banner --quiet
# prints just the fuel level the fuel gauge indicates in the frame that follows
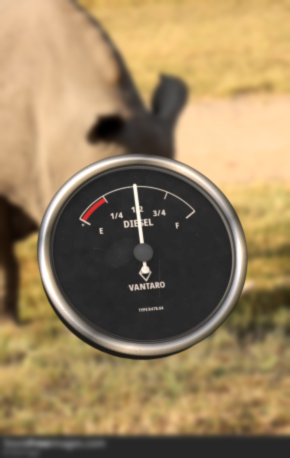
0.5
